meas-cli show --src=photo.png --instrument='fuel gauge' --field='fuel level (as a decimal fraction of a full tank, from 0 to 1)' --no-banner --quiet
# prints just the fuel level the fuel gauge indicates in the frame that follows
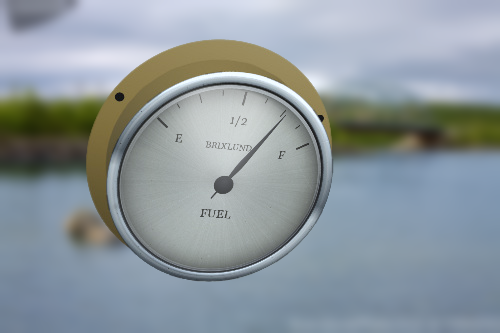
0.75
